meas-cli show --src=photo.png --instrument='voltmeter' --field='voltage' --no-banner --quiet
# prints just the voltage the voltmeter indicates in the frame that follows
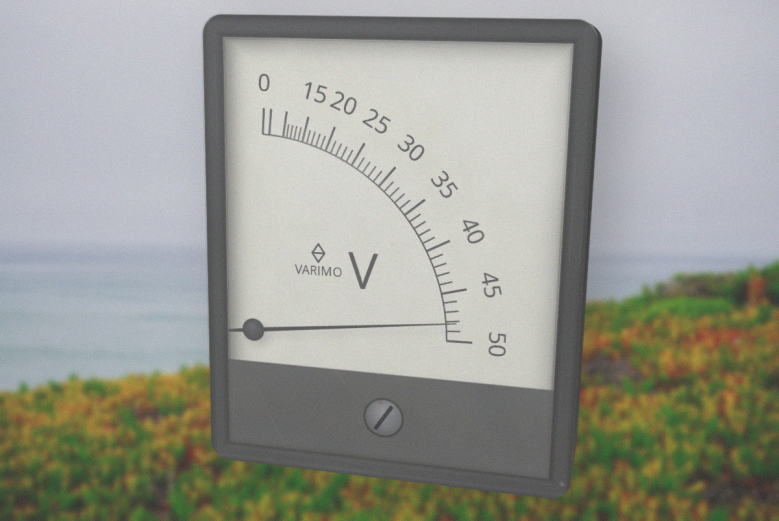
48 V
